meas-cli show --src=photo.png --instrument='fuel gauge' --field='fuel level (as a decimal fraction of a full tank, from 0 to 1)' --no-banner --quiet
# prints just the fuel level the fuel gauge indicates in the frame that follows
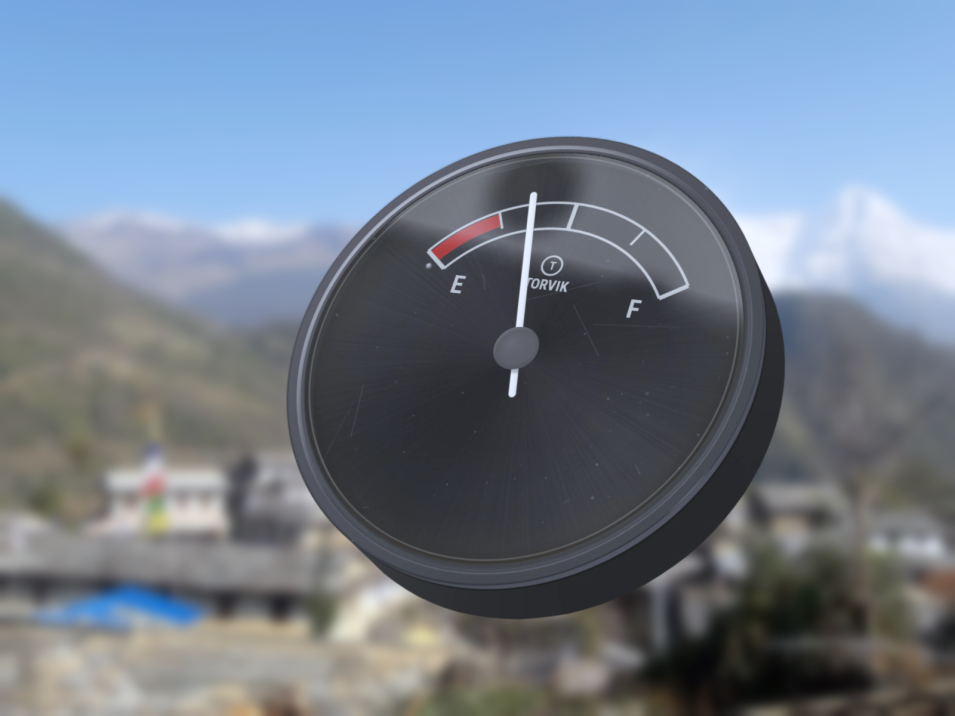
0.375
